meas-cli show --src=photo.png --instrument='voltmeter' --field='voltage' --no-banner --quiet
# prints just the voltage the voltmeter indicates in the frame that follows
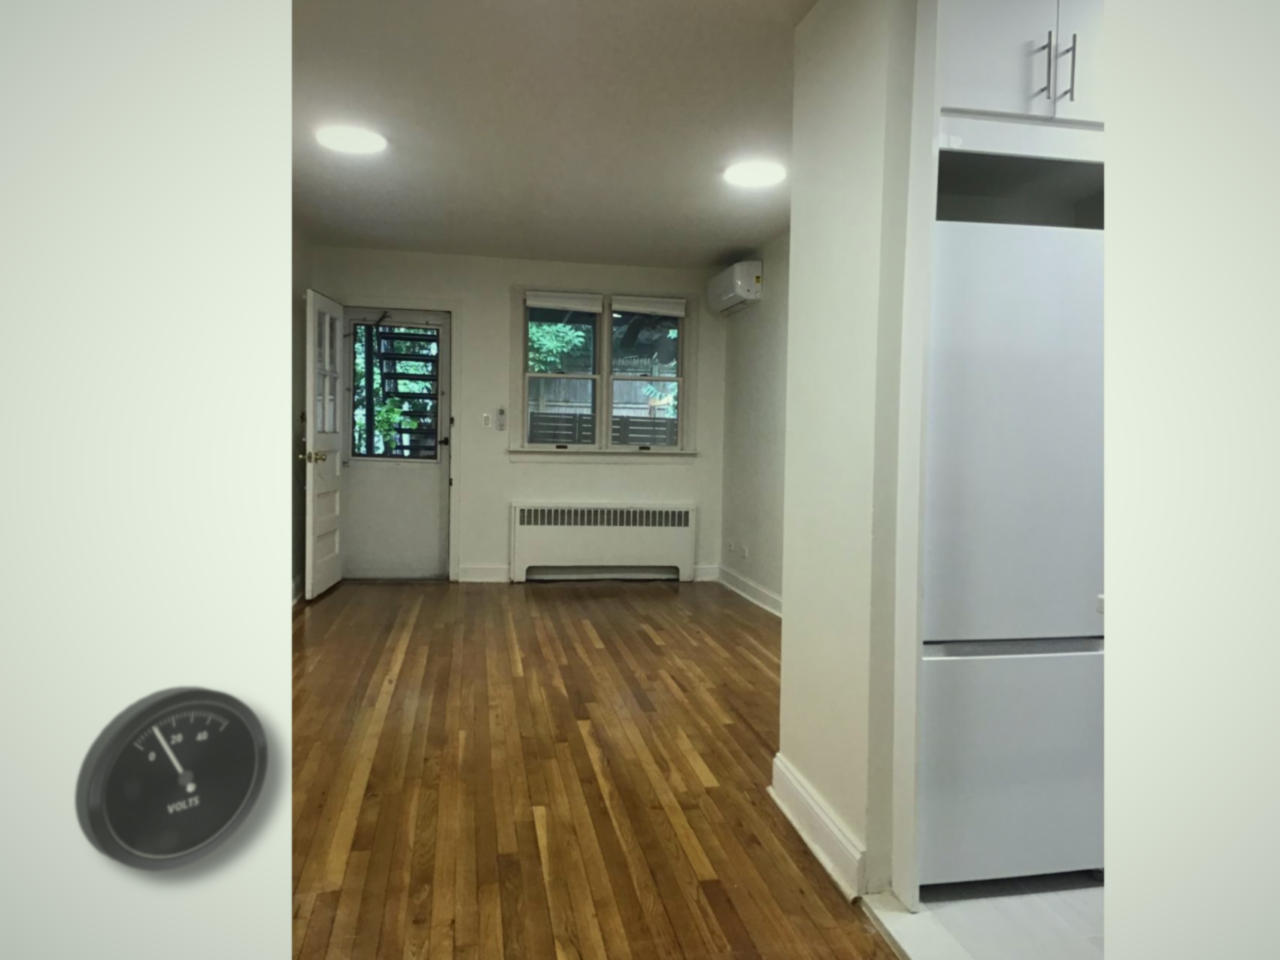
10 V
